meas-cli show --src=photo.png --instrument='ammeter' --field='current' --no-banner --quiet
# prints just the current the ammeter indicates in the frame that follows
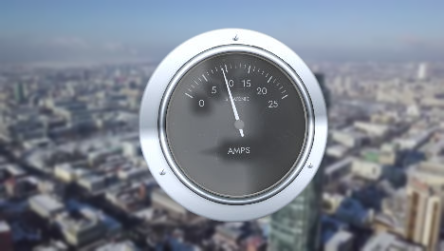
9 A
